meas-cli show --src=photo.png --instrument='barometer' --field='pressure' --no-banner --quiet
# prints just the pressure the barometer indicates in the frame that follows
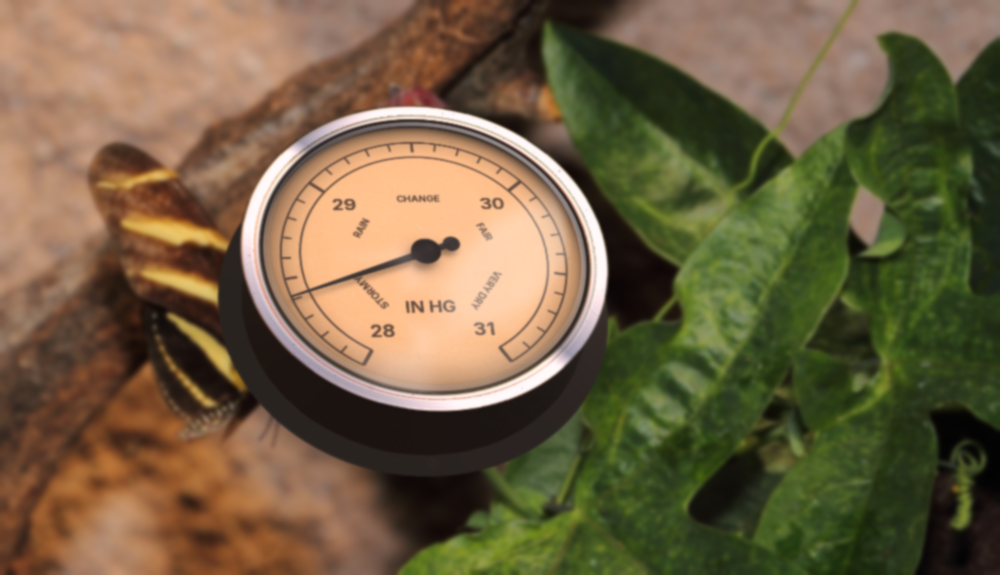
28.4 inHg
